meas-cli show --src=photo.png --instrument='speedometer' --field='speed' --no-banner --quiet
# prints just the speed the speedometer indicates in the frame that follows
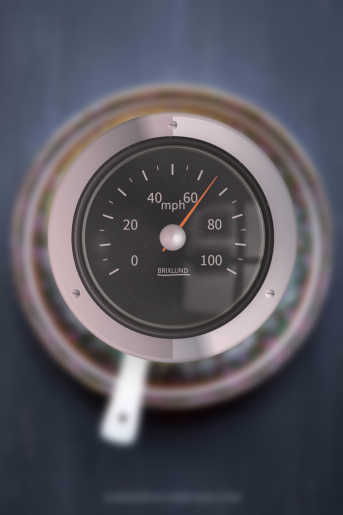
65 mph
